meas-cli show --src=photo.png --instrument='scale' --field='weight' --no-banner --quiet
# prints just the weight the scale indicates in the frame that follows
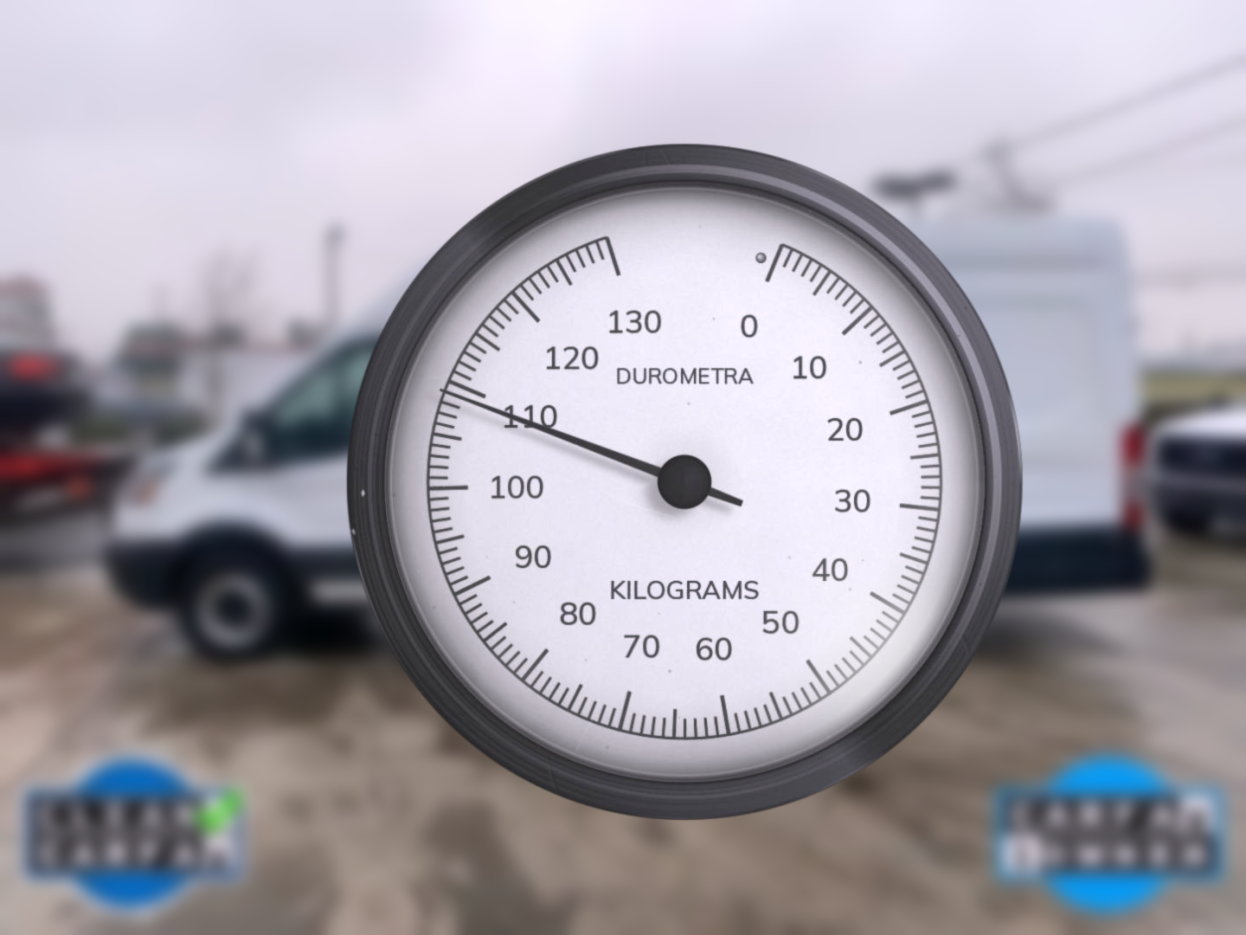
109 kg
